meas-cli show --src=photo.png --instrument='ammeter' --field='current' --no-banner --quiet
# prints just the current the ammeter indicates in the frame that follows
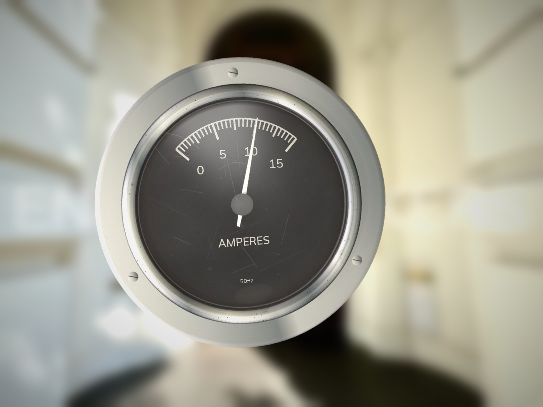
10 A
